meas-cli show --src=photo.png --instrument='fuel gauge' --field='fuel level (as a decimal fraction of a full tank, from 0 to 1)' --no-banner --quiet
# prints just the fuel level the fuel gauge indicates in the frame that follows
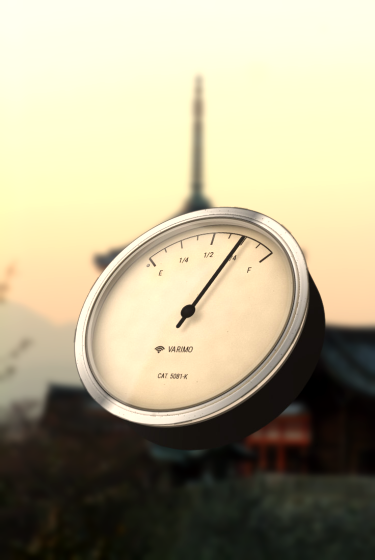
0.75
